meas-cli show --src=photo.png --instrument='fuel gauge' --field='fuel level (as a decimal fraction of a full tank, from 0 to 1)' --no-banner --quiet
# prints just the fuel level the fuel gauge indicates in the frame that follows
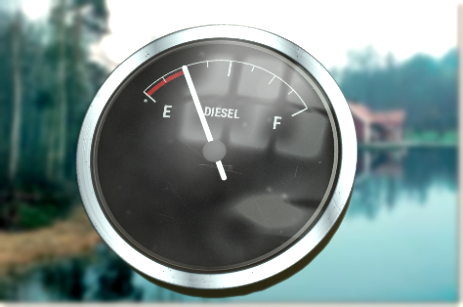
0.25
